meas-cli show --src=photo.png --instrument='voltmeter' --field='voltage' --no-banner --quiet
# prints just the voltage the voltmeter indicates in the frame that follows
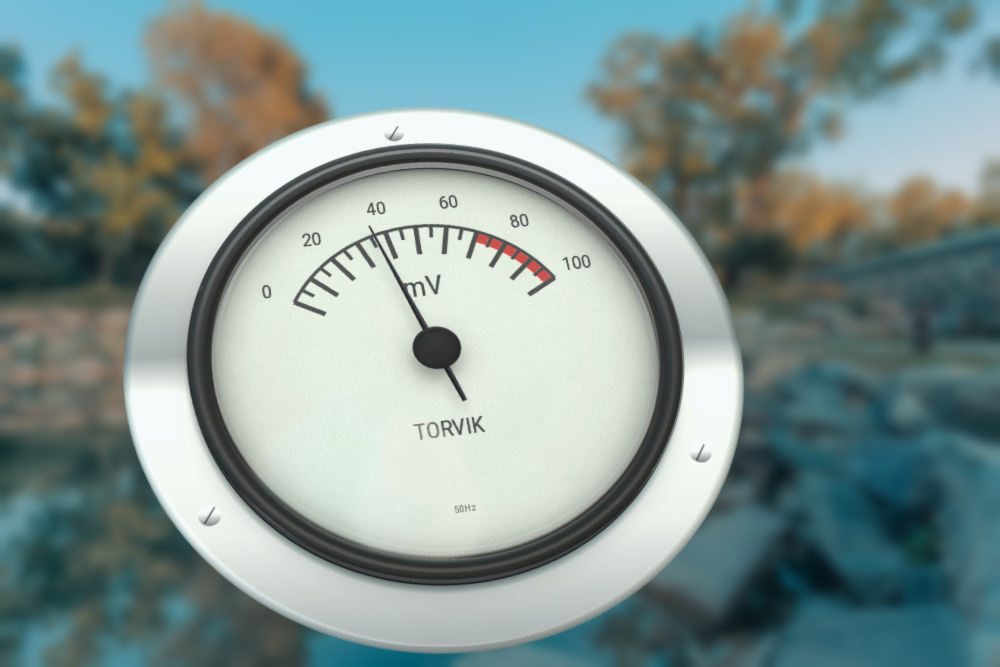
35 mV
